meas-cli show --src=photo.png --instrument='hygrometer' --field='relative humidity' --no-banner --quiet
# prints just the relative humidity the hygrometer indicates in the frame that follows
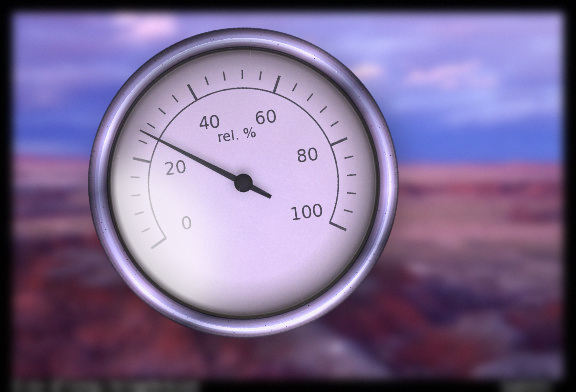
26 %
